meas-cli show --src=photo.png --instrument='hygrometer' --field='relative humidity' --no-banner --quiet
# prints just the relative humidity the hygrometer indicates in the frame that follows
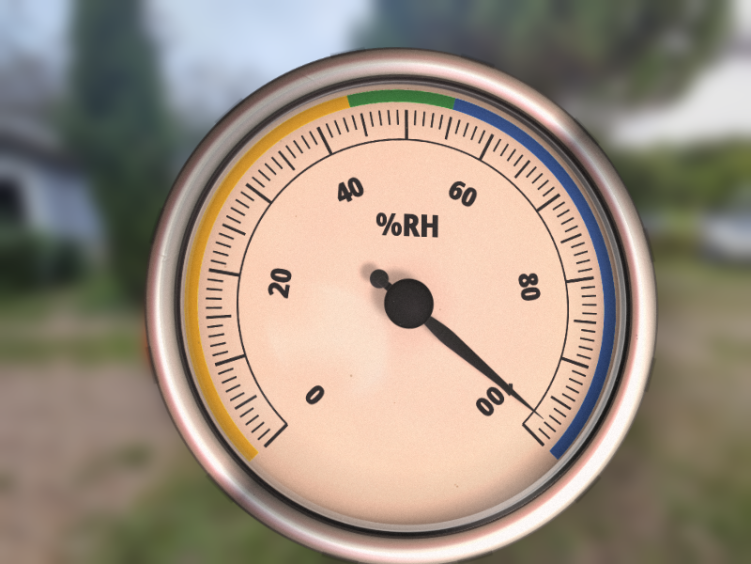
98 %
